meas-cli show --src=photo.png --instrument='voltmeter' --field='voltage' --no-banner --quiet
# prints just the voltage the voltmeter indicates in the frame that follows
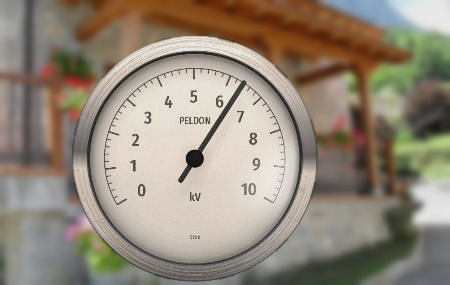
6.4 kV
